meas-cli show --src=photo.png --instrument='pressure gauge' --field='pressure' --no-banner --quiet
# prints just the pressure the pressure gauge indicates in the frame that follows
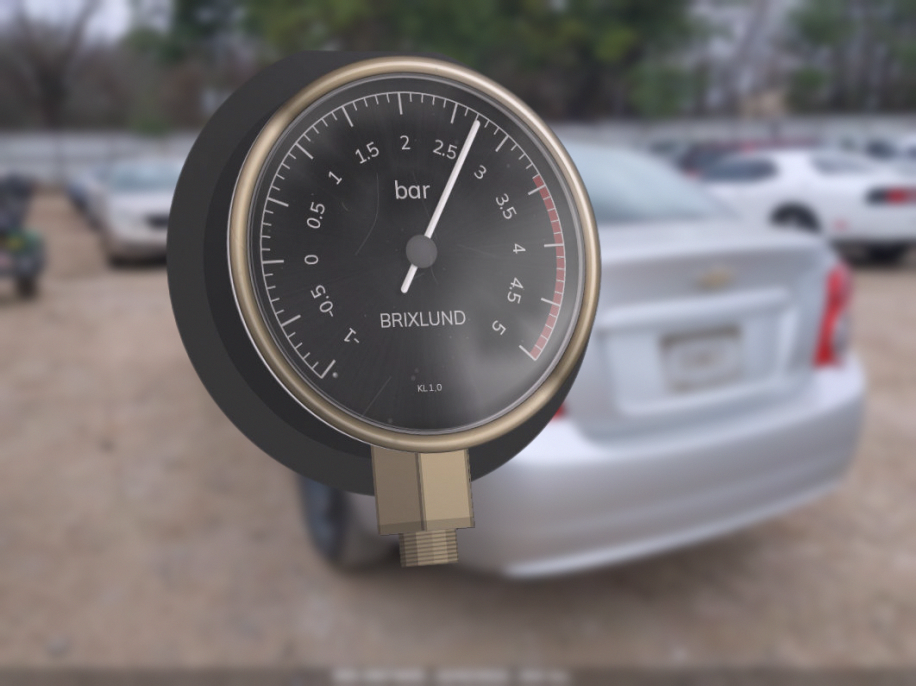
2.7 bar
